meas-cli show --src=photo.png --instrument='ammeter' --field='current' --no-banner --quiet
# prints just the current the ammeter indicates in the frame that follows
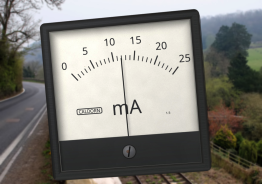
12 mA
